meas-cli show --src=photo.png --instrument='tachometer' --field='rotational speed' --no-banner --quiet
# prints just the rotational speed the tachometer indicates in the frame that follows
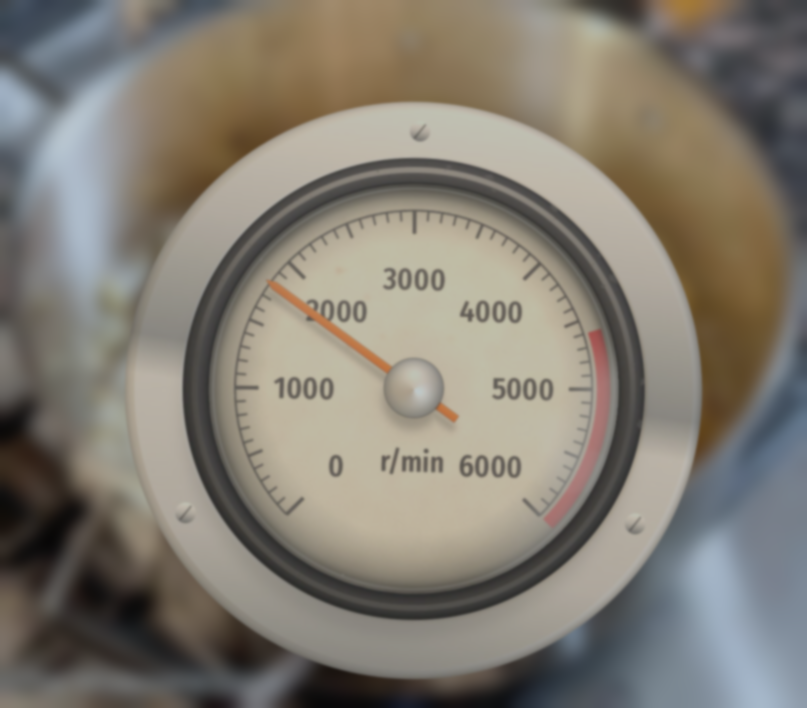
1800 rpm
